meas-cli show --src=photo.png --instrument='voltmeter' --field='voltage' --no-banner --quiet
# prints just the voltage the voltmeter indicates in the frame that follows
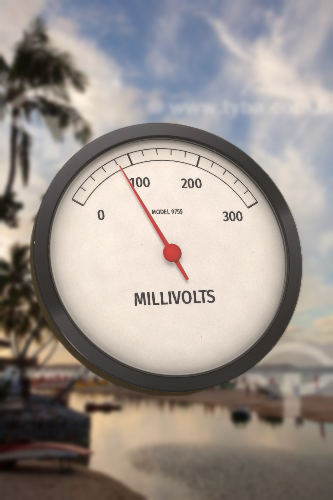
80 mV
